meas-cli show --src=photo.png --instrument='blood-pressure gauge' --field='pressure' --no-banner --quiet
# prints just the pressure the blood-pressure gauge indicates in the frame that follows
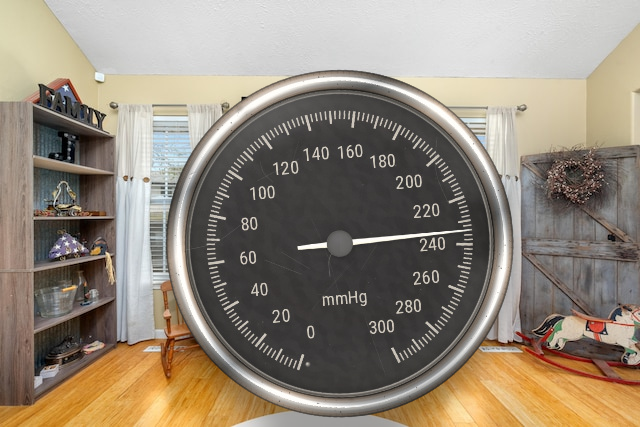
234 mmHg
